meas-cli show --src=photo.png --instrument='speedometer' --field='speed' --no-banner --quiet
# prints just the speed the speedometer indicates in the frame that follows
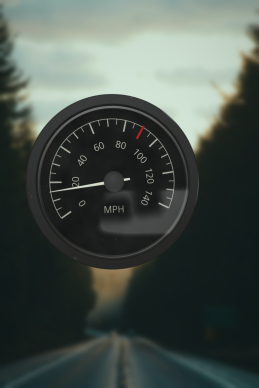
15 mph
